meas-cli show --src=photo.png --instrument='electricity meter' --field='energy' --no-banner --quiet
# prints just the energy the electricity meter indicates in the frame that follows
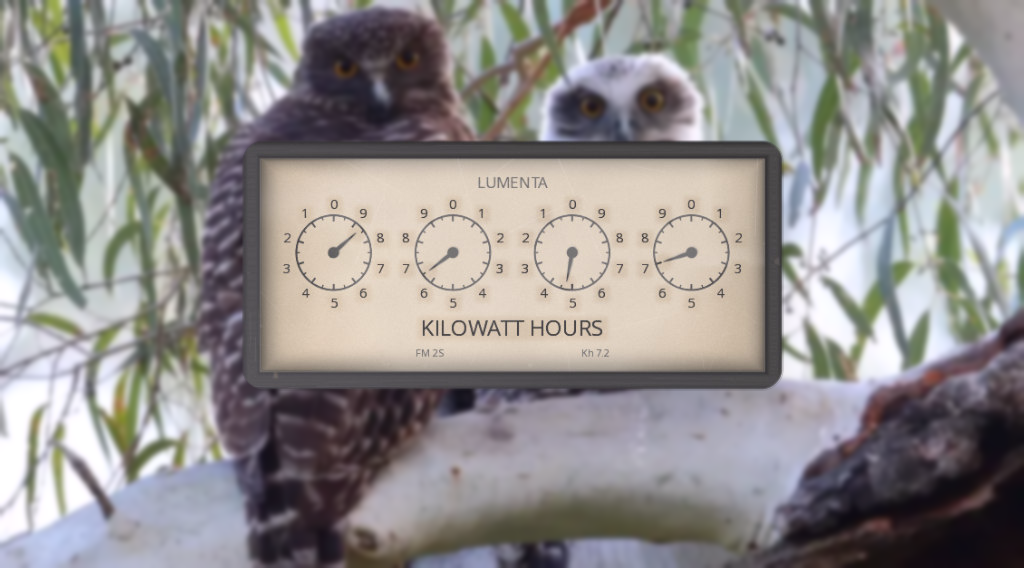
8647 kWh
